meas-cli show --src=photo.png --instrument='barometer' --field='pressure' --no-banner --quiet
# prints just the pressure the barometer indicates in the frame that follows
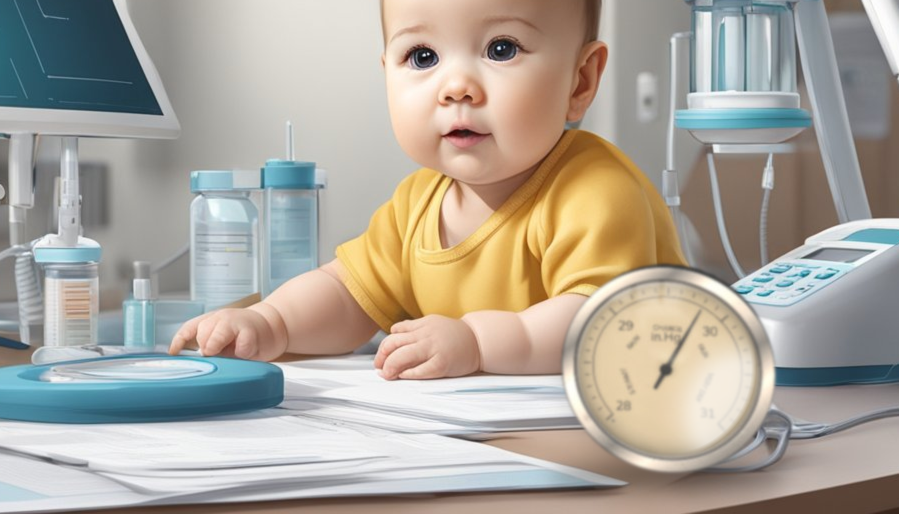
29.8 inHg
